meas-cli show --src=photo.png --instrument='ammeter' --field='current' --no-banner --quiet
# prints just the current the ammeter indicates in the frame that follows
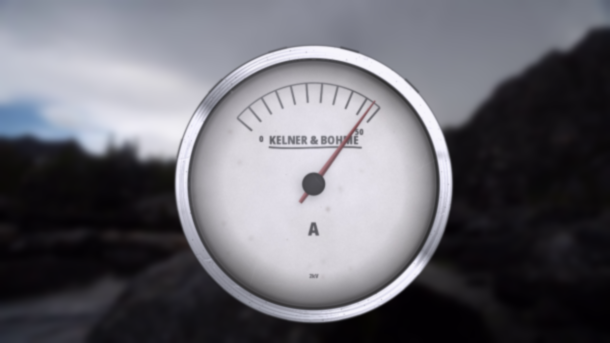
47.5 A
